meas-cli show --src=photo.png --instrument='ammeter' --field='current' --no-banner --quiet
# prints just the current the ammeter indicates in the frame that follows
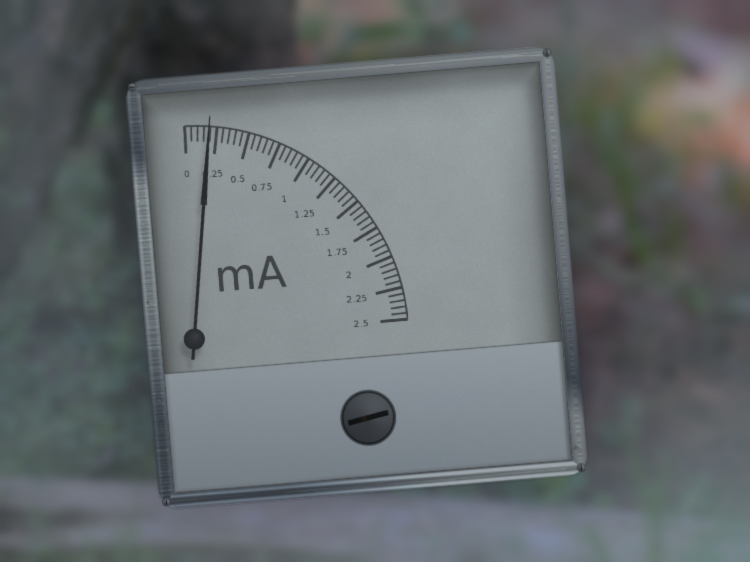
0.2 mA
